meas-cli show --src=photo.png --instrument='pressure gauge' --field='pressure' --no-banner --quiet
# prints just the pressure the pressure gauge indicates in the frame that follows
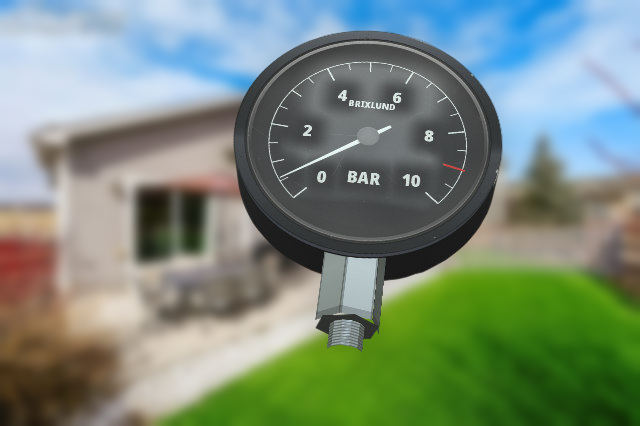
0.5 bar
